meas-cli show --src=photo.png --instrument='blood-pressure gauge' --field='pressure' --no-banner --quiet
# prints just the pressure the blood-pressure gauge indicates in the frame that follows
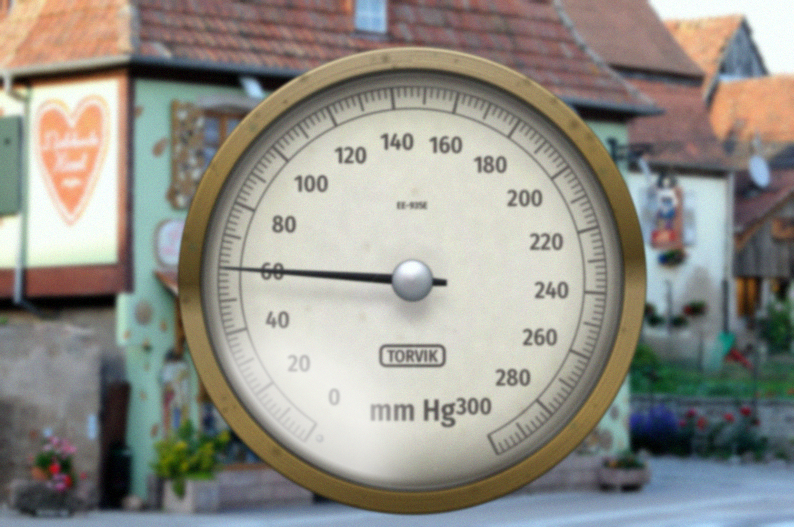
60 mmHg
